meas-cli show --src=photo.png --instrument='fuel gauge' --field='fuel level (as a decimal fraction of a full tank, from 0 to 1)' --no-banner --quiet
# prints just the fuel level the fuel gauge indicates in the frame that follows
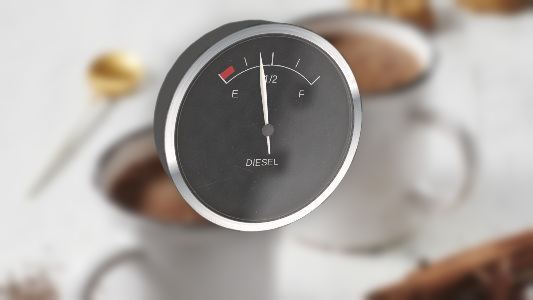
0.375
